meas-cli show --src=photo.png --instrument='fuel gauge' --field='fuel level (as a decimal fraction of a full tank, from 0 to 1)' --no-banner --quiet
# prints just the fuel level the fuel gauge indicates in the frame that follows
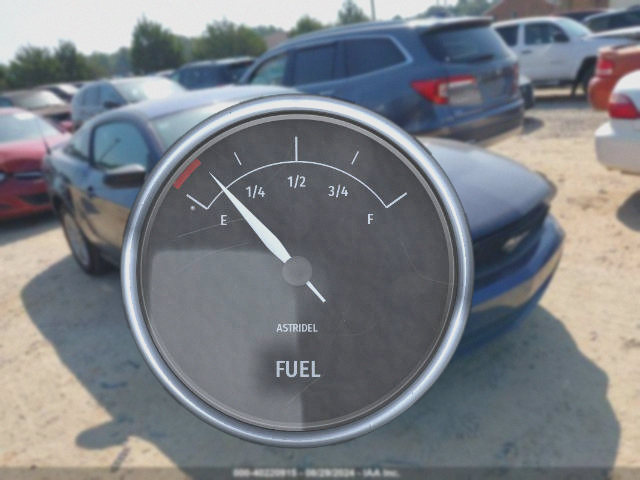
0.125
